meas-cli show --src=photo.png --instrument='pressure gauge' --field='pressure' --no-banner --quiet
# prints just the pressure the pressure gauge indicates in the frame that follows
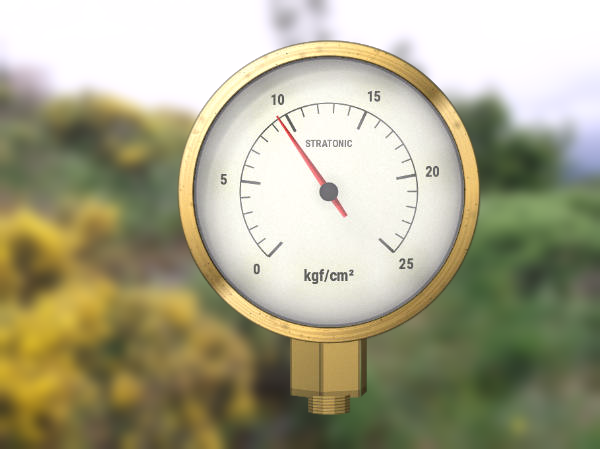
9.5 kg/cm²
